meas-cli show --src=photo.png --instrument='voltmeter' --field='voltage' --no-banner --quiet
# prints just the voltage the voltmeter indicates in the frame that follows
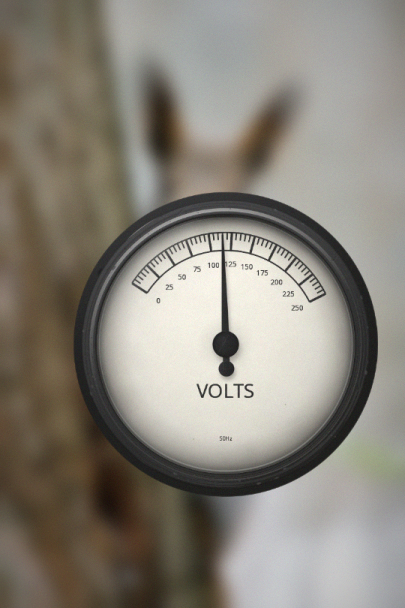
115 V
